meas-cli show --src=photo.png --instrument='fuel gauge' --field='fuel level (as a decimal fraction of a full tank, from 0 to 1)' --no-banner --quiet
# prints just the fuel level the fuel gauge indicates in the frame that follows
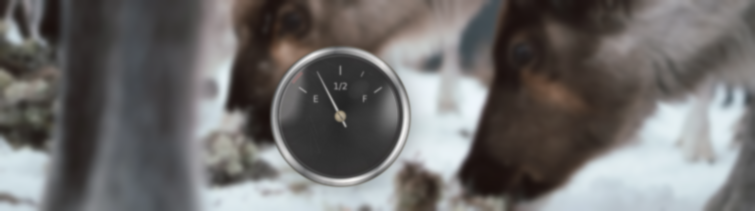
0.25
